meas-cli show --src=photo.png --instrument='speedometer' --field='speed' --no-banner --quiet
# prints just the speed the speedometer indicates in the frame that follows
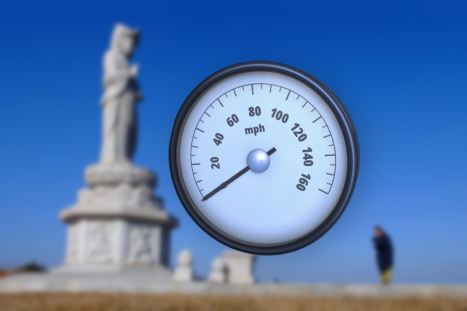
0 mph
